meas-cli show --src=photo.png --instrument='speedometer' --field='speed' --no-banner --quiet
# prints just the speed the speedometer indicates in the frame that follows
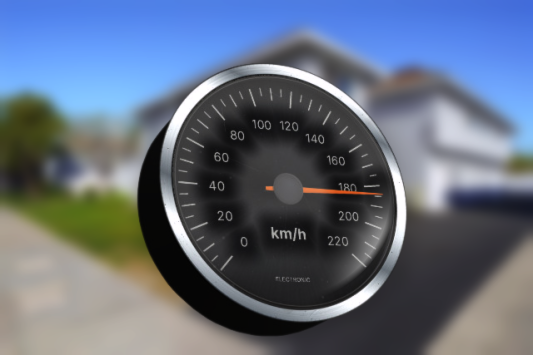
185 km/h
